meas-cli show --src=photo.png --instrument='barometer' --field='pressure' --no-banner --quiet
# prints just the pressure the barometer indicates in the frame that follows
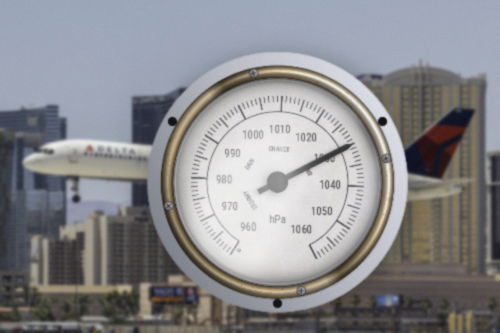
1030 hPa
